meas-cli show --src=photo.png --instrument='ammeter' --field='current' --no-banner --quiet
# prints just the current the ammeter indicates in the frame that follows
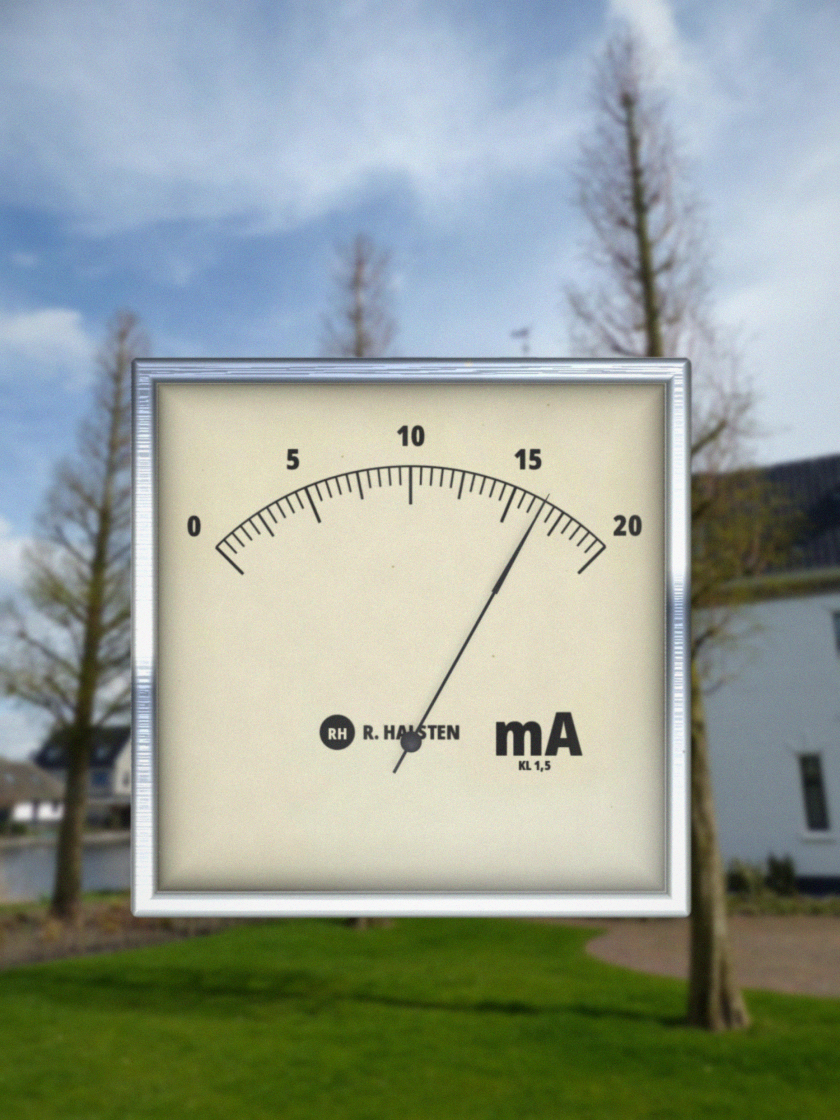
16.5 mA
